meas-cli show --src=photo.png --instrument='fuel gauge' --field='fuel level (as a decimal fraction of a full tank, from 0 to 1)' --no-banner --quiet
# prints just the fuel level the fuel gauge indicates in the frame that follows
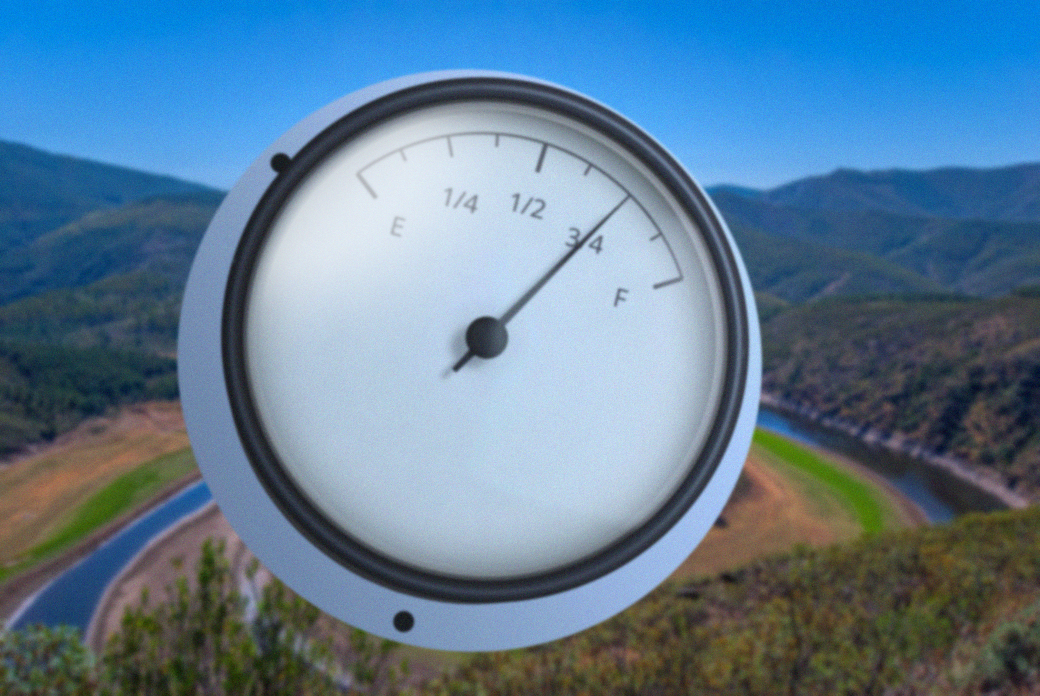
0.75
